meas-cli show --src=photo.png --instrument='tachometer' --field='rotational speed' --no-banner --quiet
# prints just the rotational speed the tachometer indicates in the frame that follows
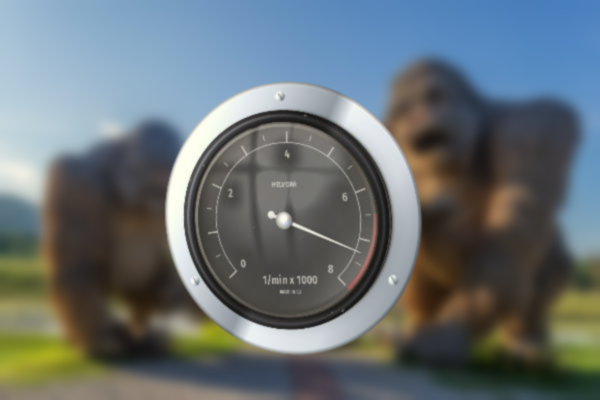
7250 rpm
